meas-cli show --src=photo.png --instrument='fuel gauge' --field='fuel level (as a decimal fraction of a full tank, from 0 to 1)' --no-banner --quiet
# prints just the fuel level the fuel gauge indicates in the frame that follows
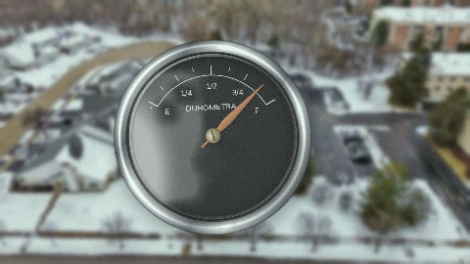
0.875
